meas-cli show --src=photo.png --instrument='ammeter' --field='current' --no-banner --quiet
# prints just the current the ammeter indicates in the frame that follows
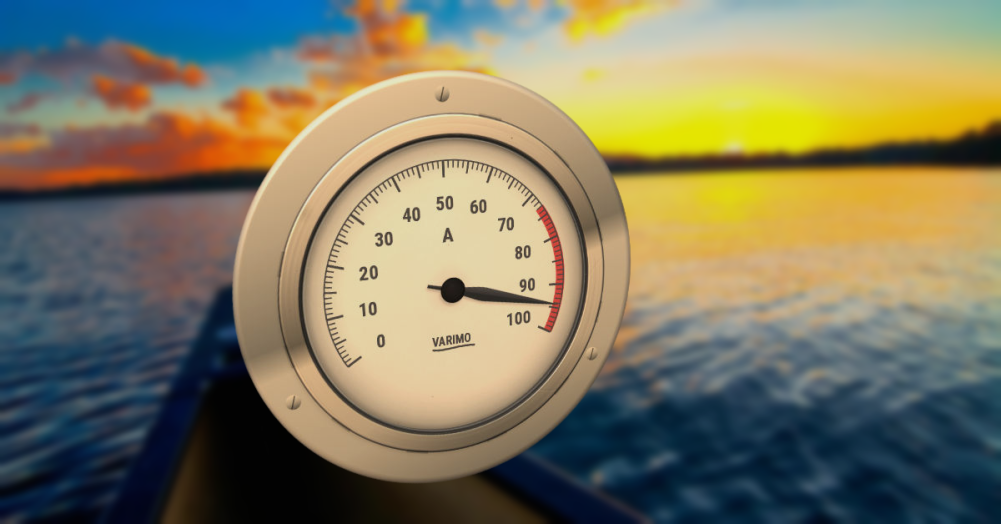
94 A
